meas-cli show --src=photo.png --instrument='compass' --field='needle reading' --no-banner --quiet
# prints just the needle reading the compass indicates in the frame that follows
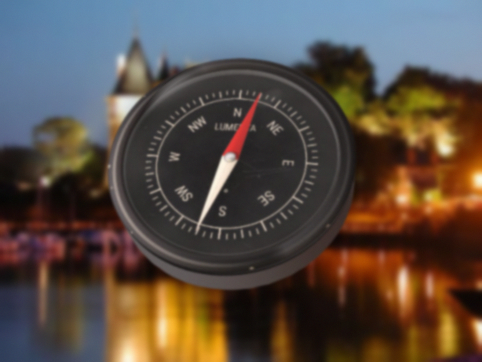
15 °
